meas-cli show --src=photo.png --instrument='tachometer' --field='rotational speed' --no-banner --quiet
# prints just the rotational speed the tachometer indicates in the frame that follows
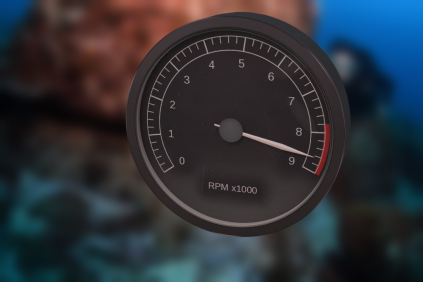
8600 rpm
